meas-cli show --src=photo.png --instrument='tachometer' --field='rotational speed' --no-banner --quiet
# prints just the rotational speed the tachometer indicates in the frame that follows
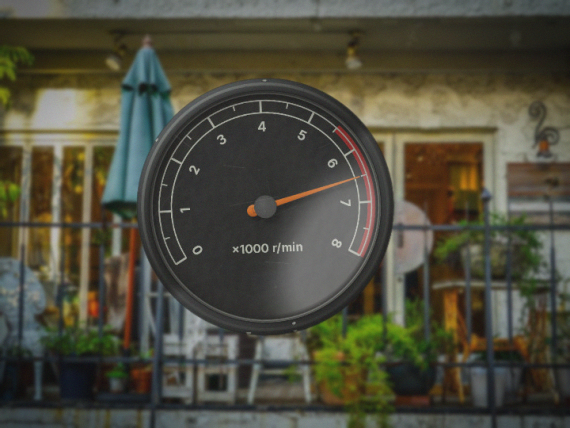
6500 rpm
